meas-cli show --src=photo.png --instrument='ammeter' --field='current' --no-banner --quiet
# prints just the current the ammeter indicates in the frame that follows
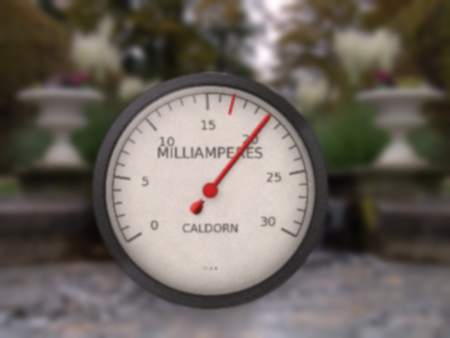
20 mA
